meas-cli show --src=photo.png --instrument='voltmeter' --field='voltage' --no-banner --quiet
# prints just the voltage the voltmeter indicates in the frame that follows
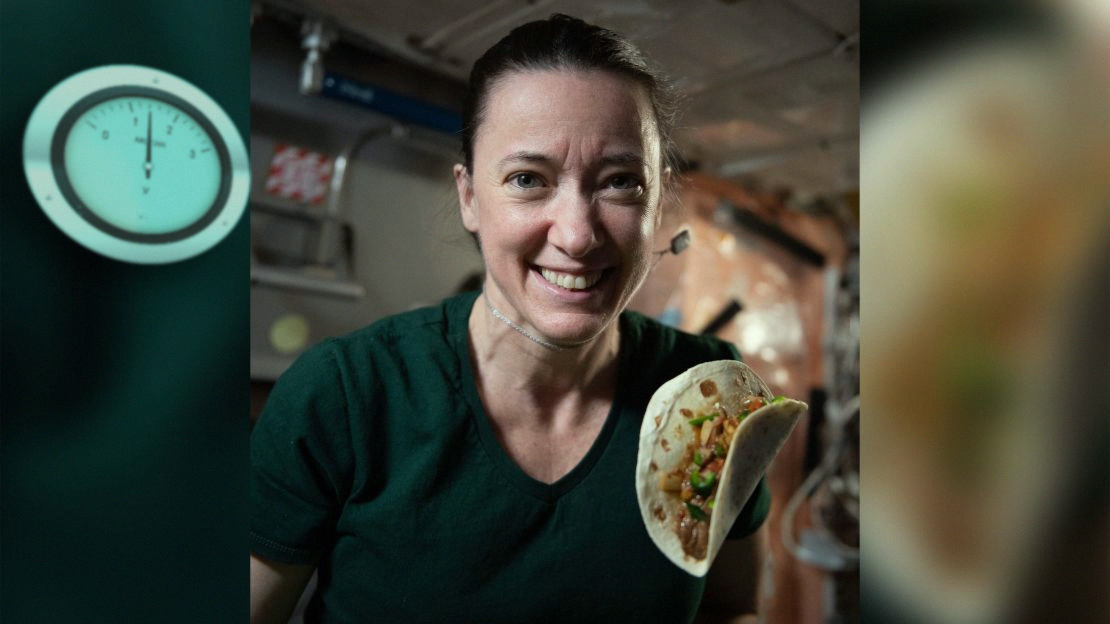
1.4 V
